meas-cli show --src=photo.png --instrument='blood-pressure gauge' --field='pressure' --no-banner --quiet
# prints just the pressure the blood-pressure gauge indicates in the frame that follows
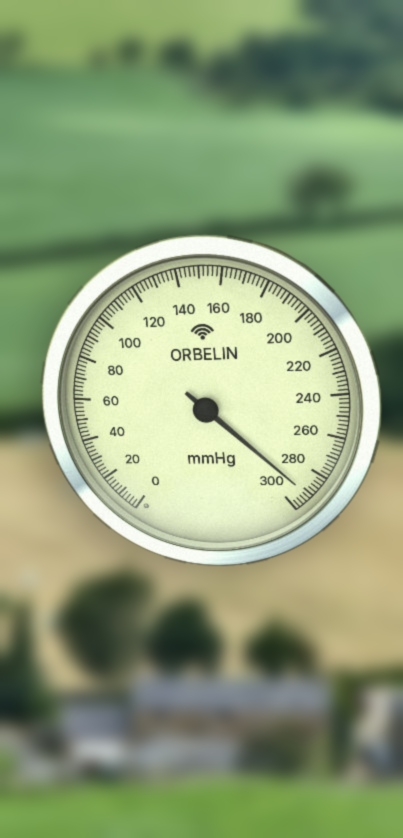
290 mmHg
